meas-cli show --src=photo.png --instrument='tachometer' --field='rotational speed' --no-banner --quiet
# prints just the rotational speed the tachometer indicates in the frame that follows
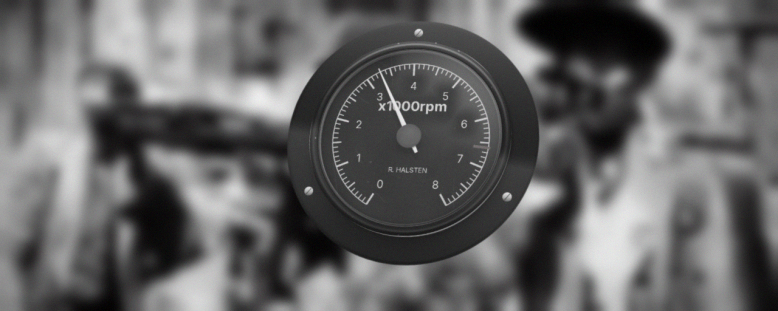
3300 rpm
